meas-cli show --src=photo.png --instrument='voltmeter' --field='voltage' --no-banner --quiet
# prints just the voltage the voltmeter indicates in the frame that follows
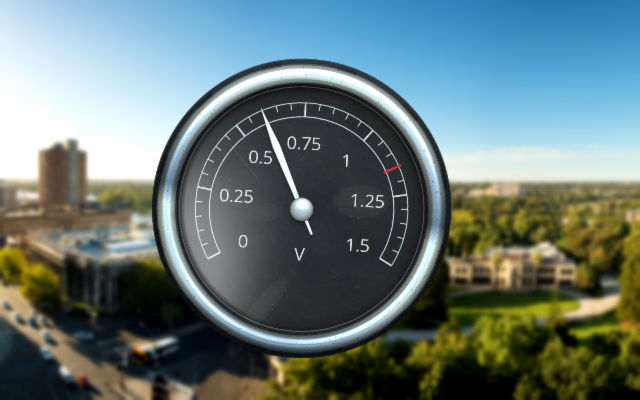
0.6 V
